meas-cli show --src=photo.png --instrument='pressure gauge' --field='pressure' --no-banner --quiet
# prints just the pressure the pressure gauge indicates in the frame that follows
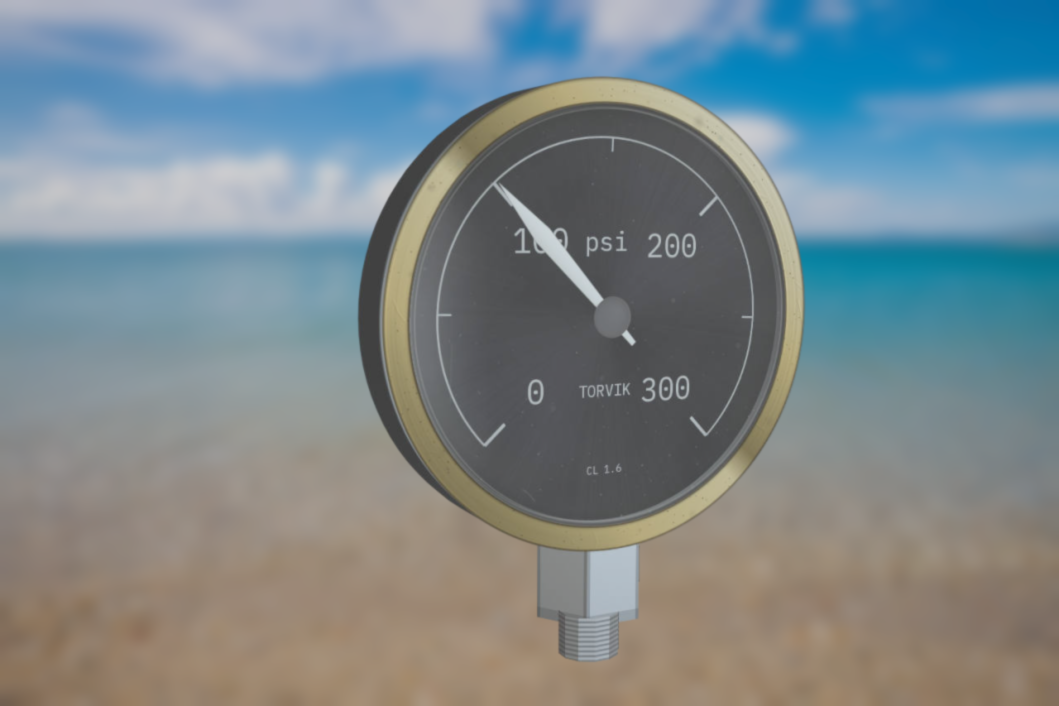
100 psi
